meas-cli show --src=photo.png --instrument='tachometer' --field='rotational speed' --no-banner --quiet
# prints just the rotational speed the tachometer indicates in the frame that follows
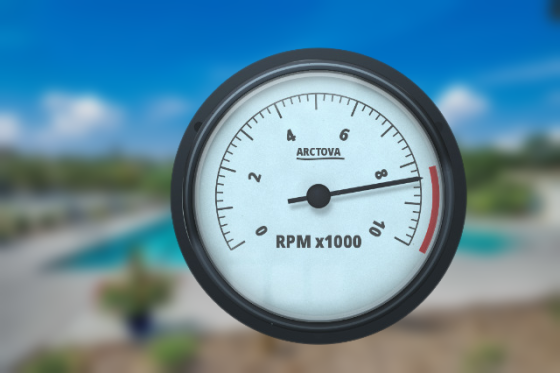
8400 rpm
